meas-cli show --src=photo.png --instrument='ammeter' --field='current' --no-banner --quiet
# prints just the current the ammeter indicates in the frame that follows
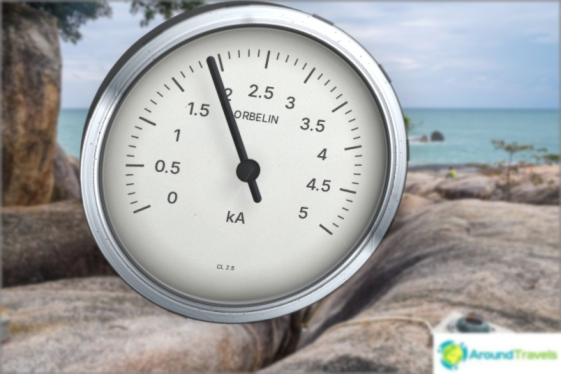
1.9 kA
